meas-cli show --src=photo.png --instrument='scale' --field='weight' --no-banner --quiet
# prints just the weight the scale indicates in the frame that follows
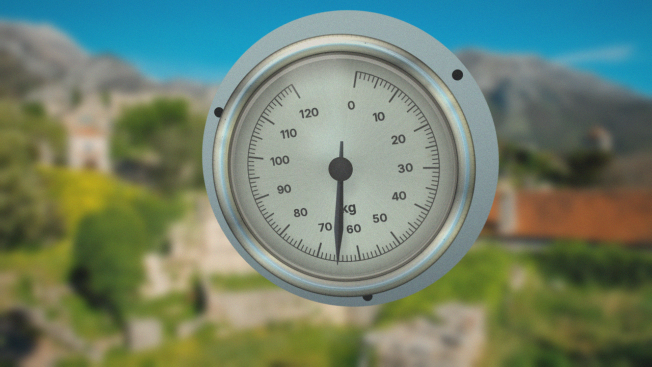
65 kg
